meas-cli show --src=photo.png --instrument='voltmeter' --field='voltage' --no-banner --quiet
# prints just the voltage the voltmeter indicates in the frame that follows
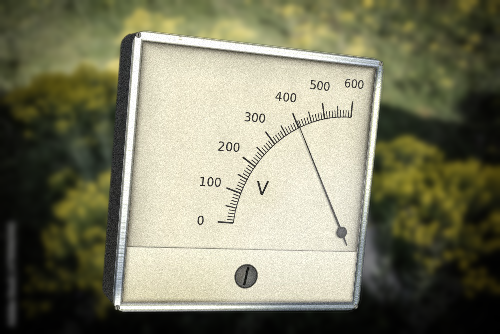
400 V
